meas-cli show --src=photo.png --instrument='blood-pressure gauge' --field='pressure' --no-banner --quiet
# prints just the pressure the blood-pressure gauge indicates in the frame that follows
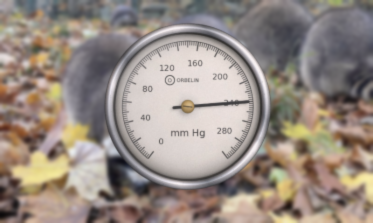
240 mmHg
